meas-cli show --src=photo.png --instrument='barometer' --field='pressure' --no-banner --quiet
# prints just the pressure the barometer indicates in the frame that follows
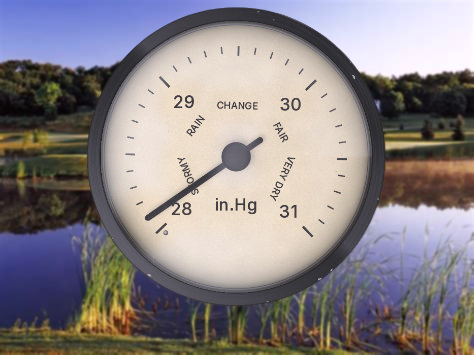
28.1 inHg
